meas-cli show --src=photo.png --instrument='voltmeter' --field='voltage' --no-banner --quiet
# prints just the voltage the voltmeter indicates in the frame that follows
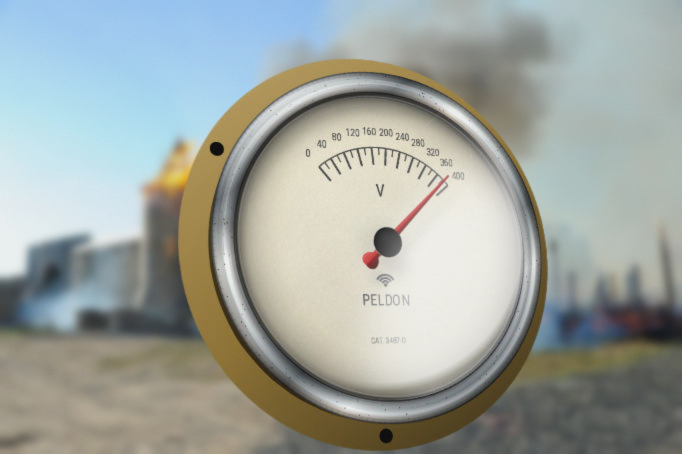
380 V
